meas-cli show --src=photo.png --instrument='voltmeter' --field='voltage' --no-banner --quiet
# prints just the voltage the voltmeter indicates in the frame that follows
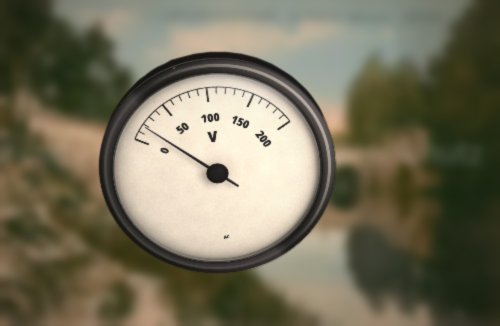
20 V
